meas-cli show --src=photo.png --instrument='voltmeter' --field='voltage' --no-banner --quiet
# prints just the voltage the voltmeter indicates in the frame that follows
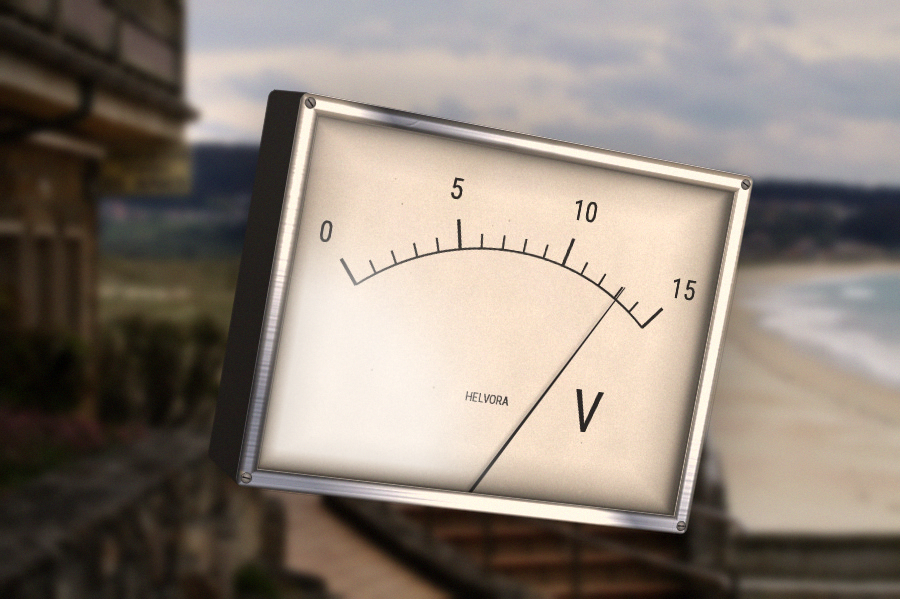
13 V
